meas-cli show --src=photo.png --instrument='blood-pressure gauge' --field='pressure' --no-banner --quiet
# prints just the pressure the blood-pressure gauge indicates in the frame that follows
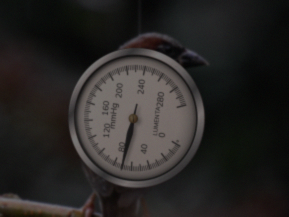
70 mmHg
